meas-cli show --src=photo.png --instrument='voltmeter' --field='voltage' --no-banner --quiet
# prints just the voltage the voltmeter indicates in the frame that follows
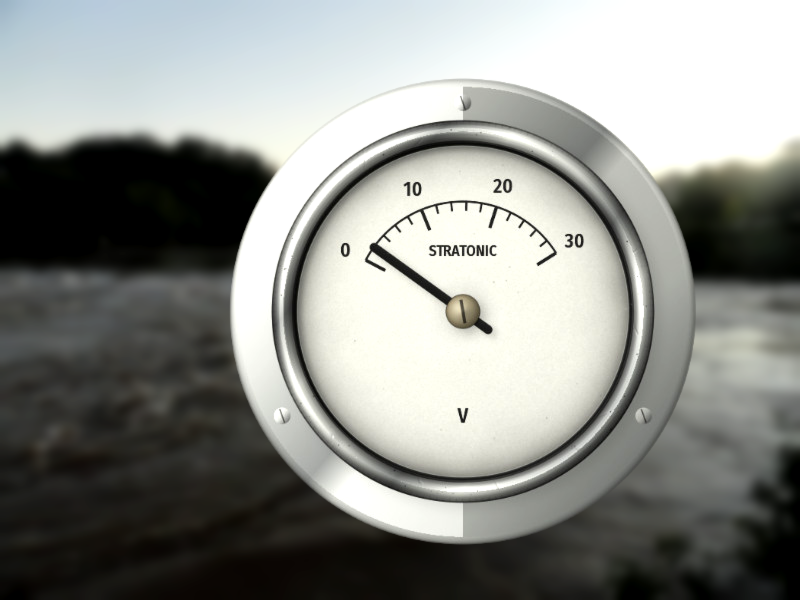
2 V
